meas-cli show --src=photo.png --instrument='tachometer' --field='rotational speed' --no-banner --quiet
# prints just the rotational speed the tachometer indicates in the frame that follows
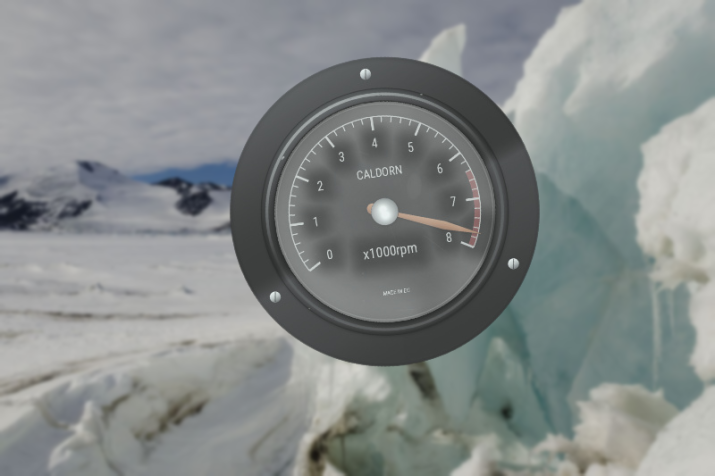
7700 rpm
